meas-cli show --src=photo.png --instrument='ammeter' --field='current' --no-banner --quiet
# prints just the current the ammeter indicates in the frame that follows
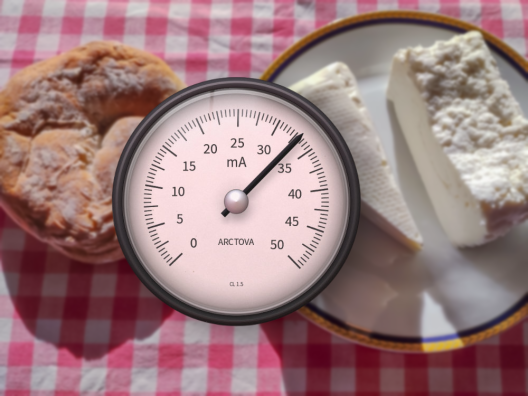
33 mA
